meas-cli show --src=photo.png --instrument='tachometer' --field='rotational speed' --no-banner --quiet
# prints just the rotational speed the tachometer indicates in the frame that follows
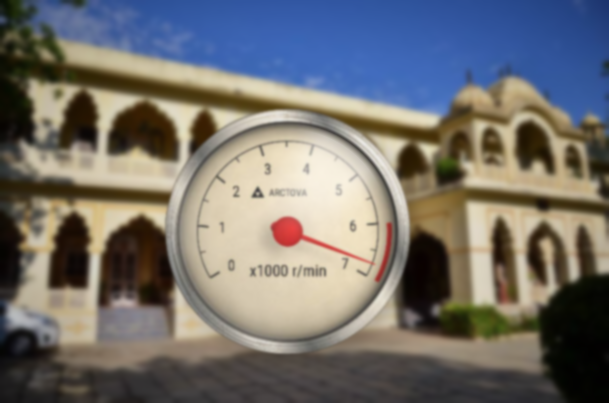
6750 rpm
